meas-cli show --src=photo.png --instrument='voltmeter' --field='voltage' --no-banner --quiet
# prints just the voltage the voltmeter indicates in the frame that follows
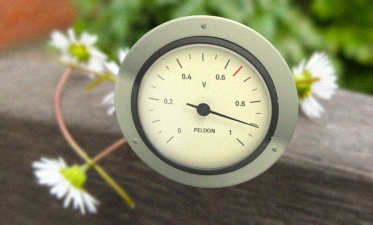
0.9 V
